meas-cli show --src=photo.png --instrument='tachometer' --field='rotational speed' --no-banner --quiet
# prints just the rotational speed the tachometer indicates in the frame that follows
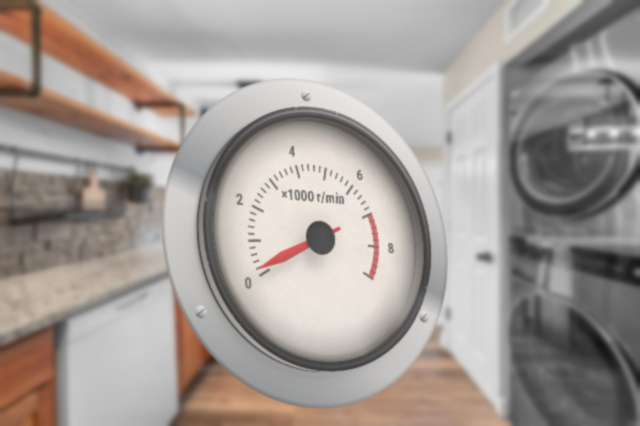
200 rpm
